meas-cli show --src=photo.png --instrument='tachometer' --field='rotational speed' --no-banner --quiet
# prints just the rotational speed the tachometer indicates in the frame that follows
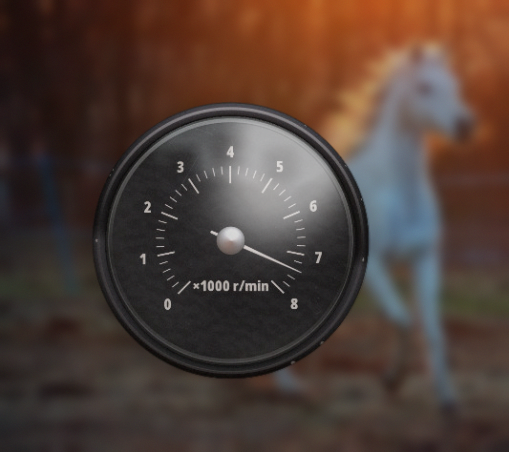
7400 rpm
